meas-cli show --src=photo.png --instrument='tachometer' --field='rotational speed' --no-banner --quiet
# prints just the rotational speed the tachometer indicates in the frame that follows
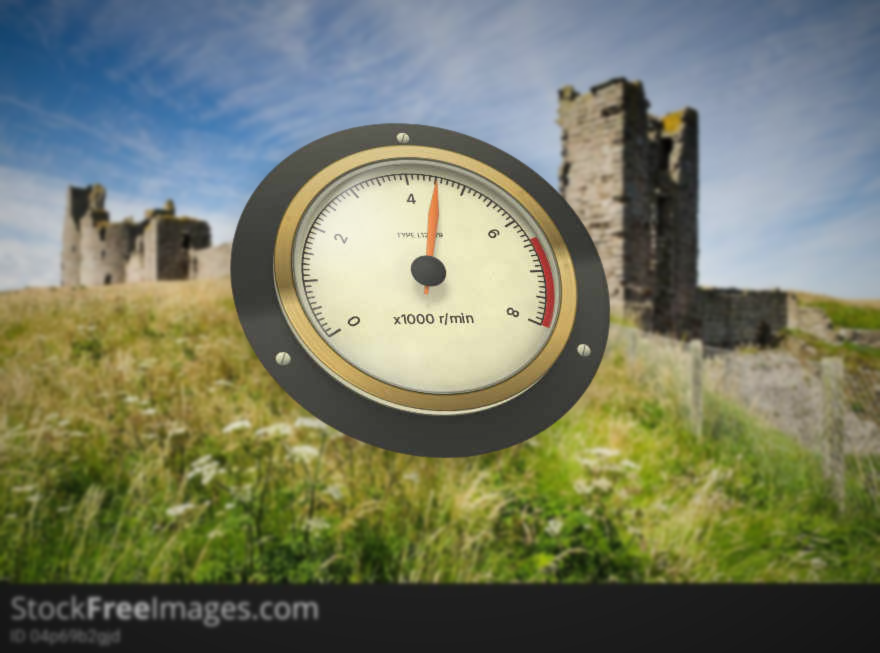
4500 rpm
